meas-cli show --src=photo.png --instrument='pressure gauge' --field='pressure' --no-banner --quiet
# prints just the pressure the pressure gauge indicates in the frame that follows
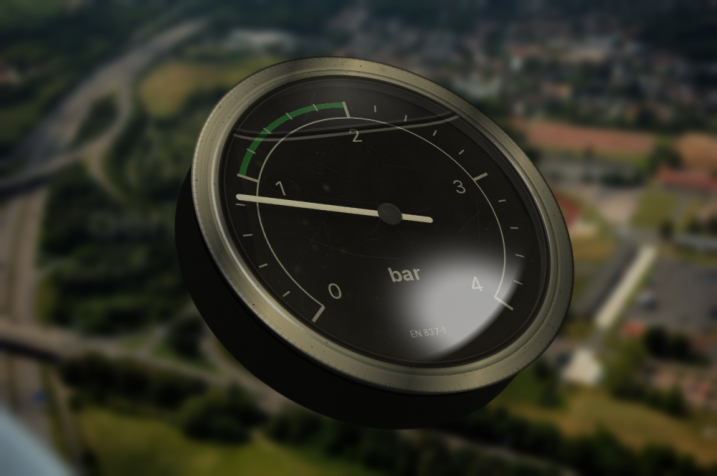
0.8 bar
